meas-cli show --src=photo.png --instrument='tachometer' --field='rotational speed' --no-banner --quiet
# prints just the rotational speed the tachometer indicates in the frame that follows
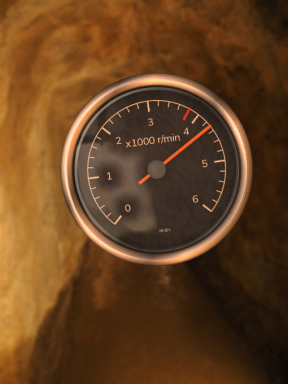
4300 rpm
